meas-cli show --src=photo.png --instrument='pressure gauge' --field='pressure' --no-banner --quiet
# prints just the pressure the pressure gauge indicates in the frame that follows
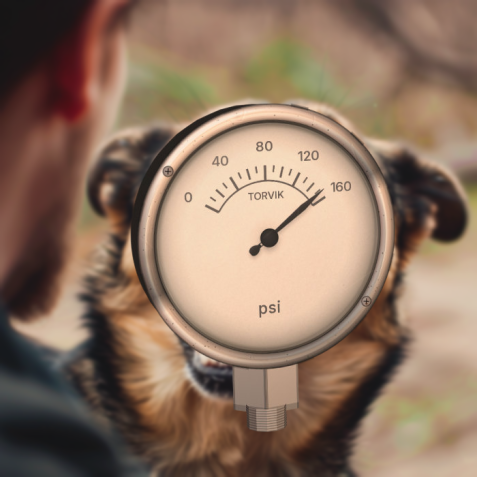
150 psi
